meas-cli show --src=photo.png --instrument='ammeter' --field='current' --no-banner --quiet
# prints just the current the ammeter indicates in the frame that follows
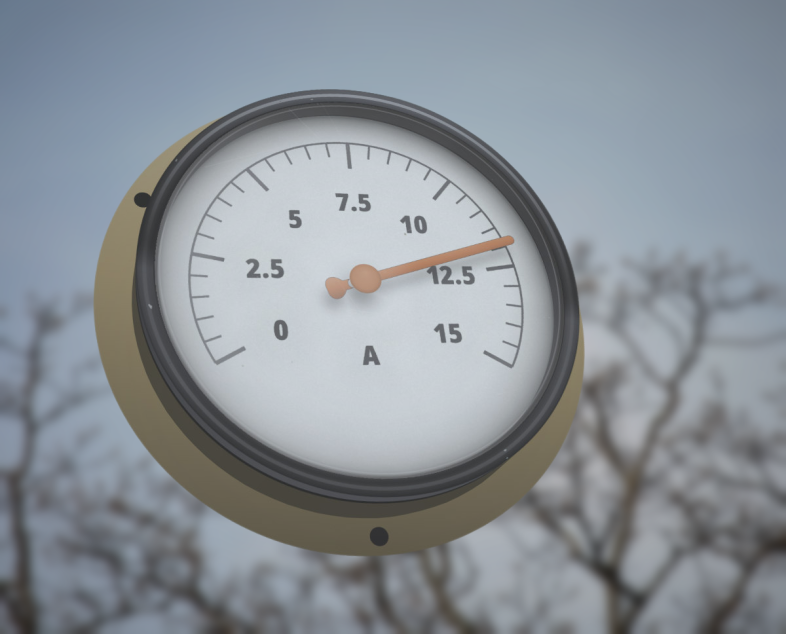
12 A
